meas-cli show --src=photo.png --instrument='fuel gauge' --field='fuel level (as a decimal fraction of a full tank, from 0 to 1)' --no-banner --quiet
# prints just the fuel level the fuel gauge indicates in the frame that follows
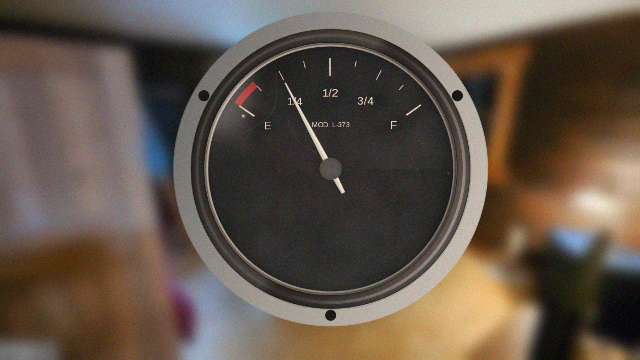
0.25
